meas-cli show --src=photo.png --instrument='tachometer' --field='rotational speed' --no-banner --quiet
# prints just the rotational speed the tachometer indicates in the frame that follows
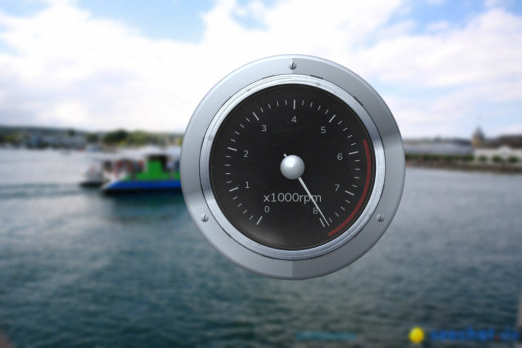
7900 rpm
